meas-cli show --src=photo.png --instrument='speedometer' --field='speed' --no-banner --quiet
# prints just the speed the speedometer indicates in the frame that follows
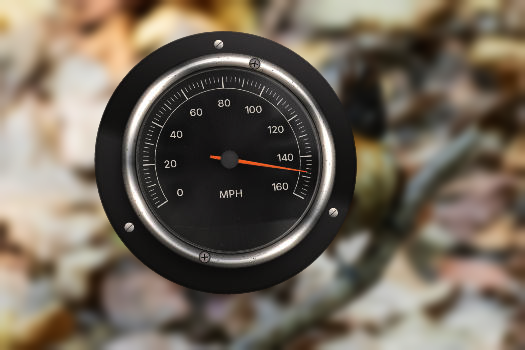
148 mph
